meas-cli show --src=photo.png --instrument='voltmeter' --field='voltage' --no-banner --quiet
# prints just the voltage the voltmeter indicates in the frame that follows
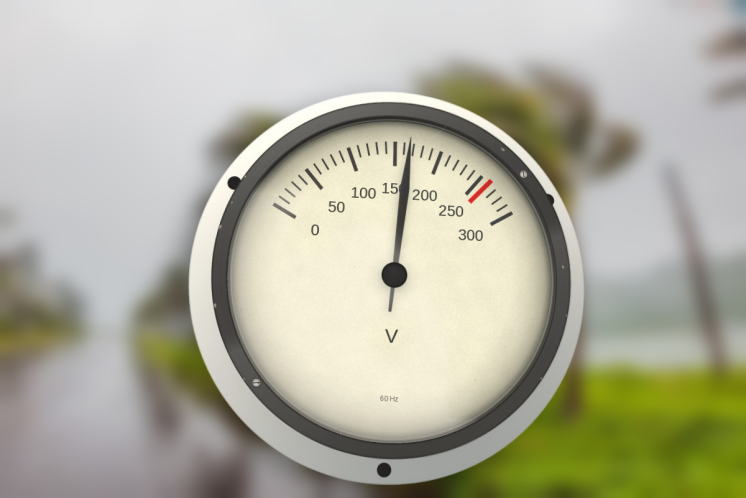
165 V
